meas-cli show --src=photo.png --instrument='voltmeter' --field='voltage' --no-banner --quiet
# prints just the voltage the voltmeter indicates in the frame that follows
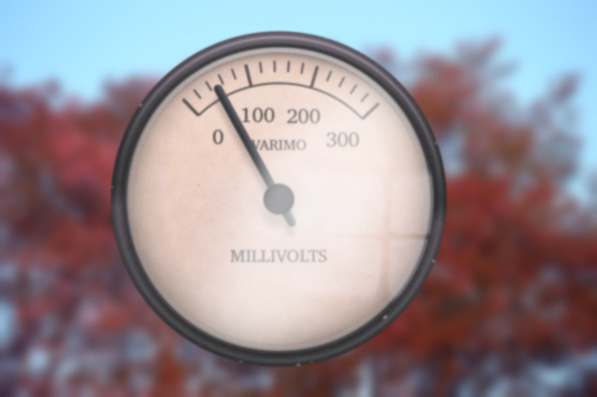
50 mV
